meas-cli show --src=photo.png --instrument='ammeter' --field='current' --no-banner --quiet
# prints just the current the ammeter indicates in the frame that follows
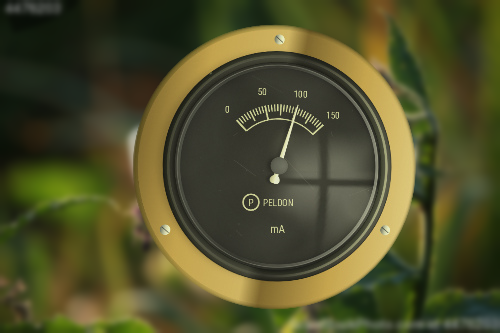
100 mA
